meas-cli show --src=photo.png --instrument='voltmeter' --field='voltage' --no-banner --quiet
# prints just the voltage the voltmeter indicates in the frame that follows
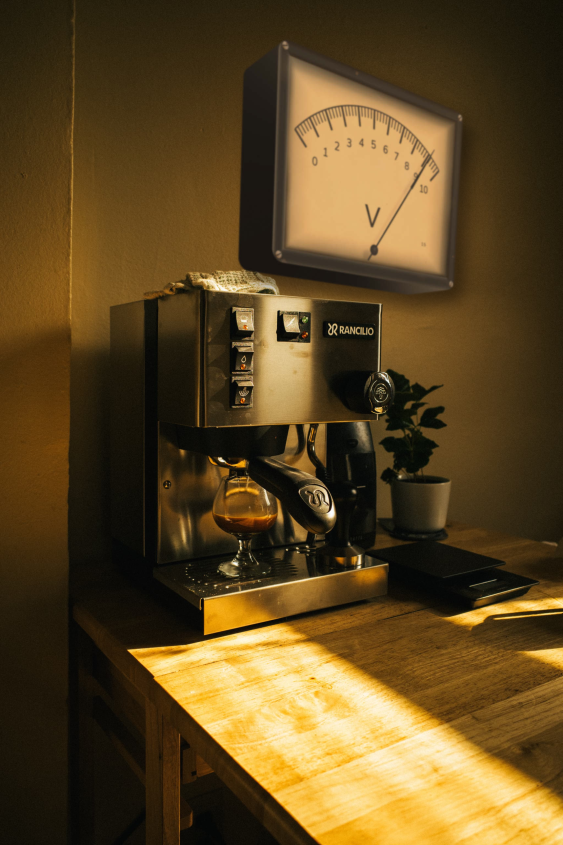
9 V
